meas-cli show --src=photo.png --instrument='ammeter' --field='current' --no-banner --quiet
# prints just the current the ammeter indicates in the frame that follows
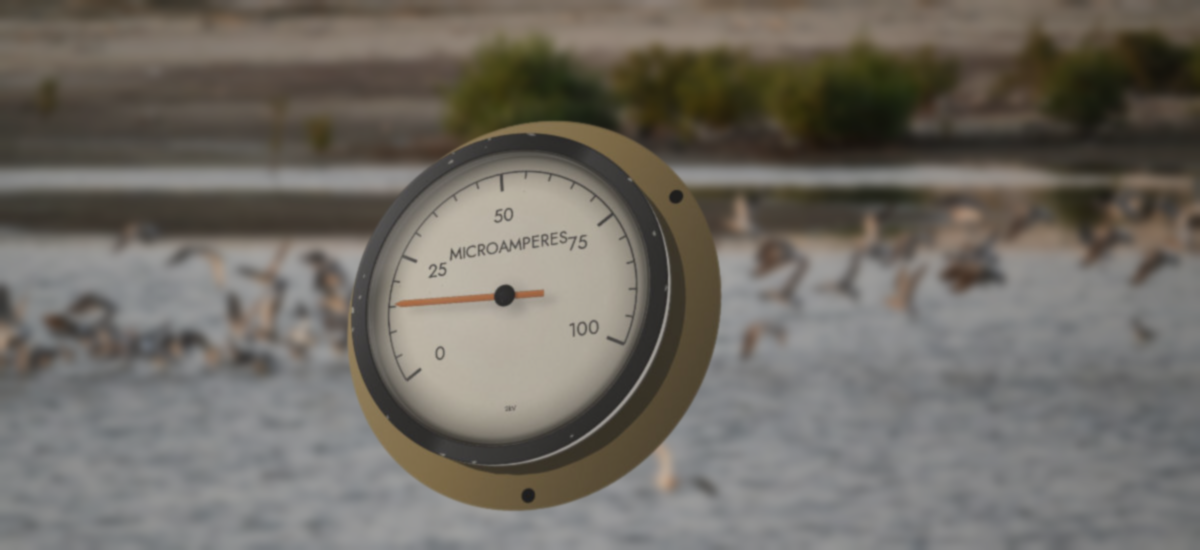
15 µA
